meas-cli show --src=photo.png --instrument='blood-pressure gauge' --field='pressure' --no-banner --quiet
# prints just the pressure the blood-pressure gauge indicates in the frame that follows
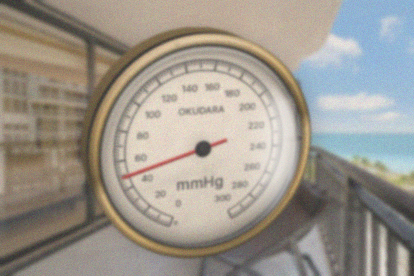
50 mmHg
